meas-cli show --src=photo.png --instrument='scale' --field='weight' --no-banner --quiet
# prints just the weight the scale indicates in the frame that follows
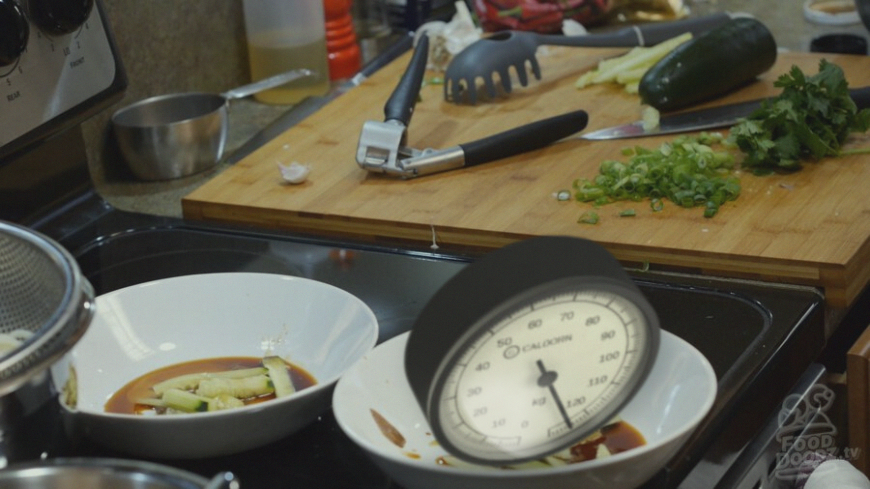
125 kg
